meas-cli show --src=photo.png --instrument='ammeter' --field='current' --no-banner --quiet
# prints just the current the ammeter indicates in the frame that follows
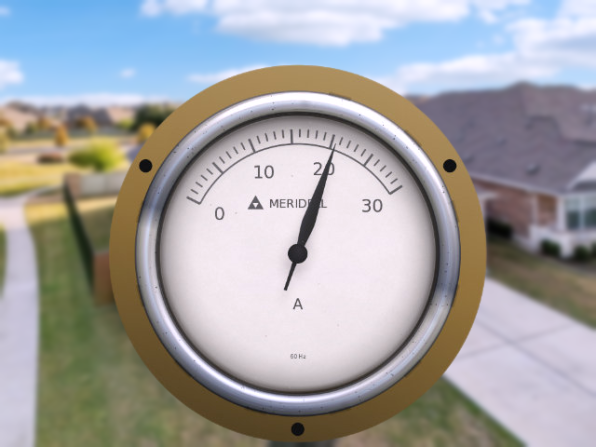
20.5 A
